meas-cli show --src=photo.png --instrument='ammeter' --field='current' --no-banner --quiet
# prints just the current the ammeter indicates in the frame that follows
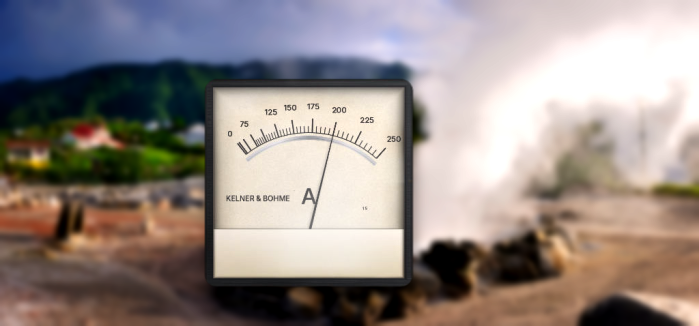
200 A
